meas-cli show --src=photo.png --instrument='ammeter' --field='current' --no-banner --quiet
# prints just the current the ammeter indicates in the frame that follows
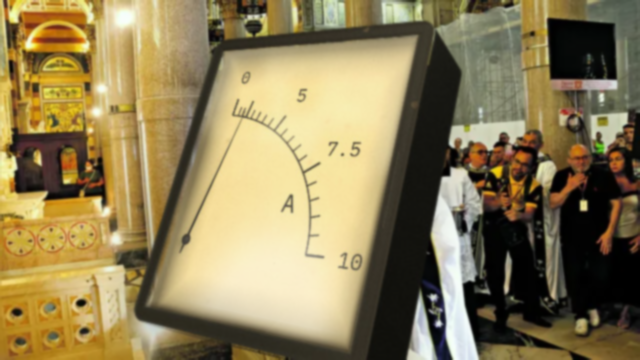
2.5 A
